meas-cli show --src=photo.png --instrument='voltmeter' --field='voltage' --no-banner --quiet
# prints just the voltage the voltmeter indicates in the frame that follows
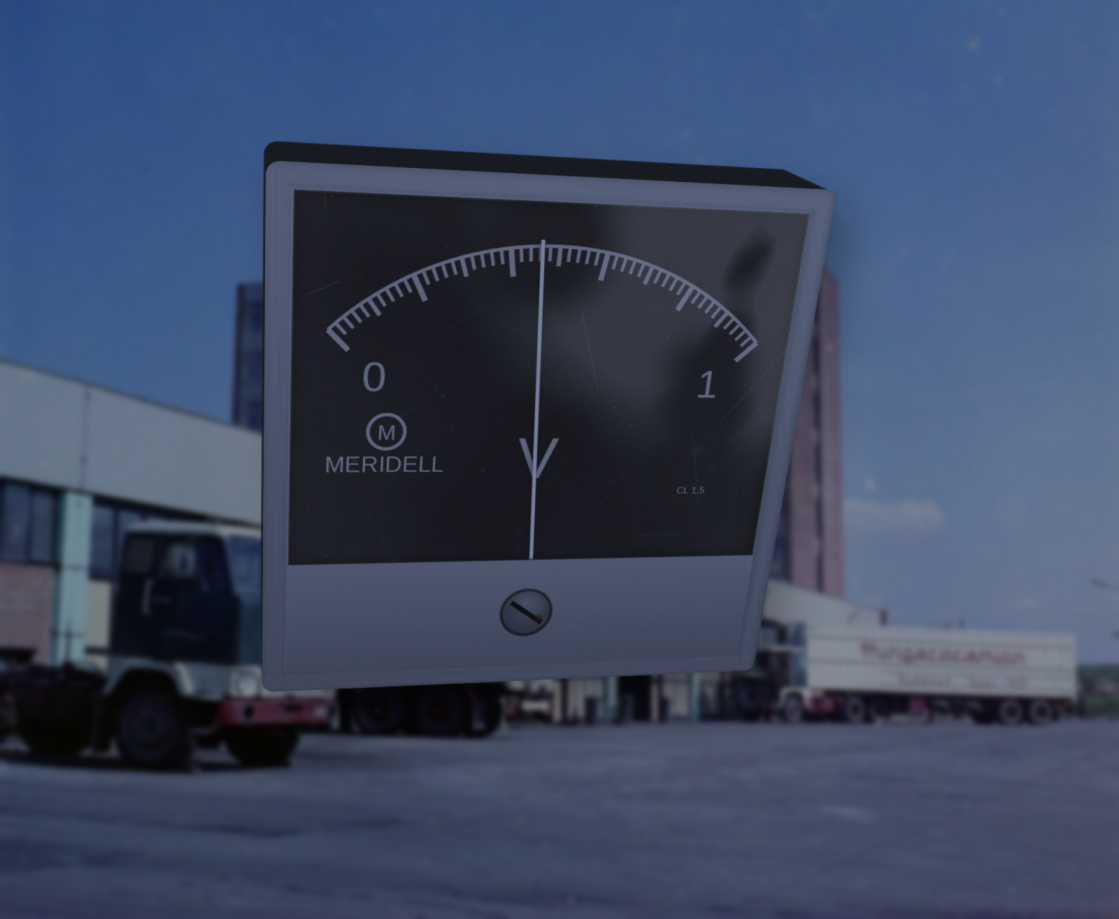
0.46 V
